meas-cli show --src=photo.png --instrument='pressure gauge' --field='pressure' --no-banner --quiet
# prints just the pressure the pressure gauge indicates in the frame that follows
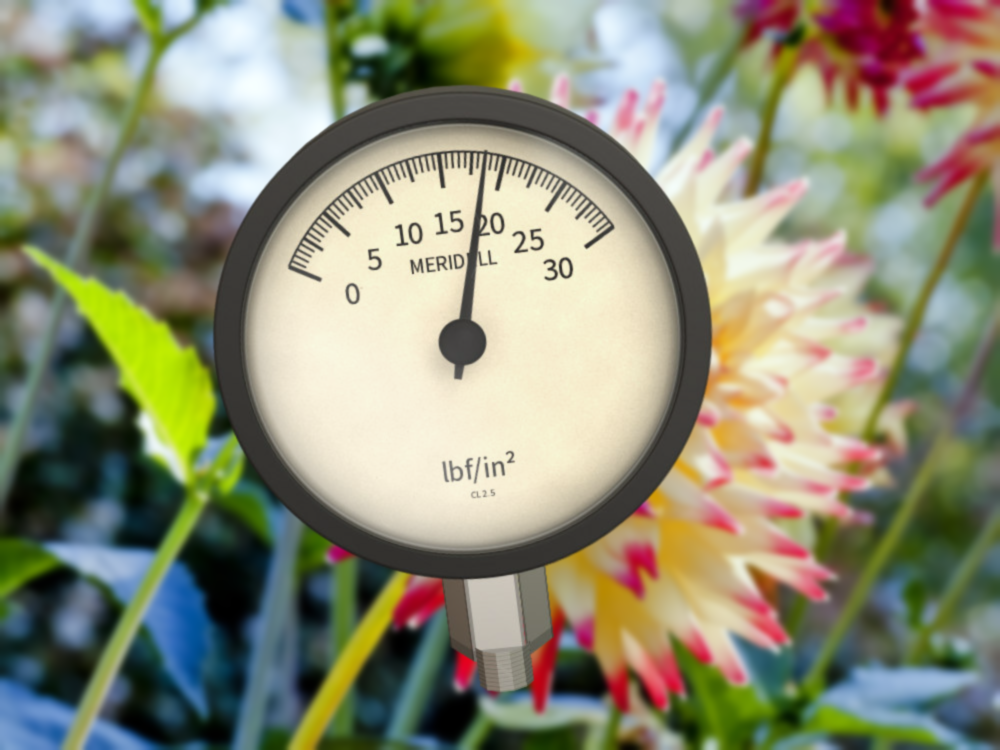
18.5 psi
